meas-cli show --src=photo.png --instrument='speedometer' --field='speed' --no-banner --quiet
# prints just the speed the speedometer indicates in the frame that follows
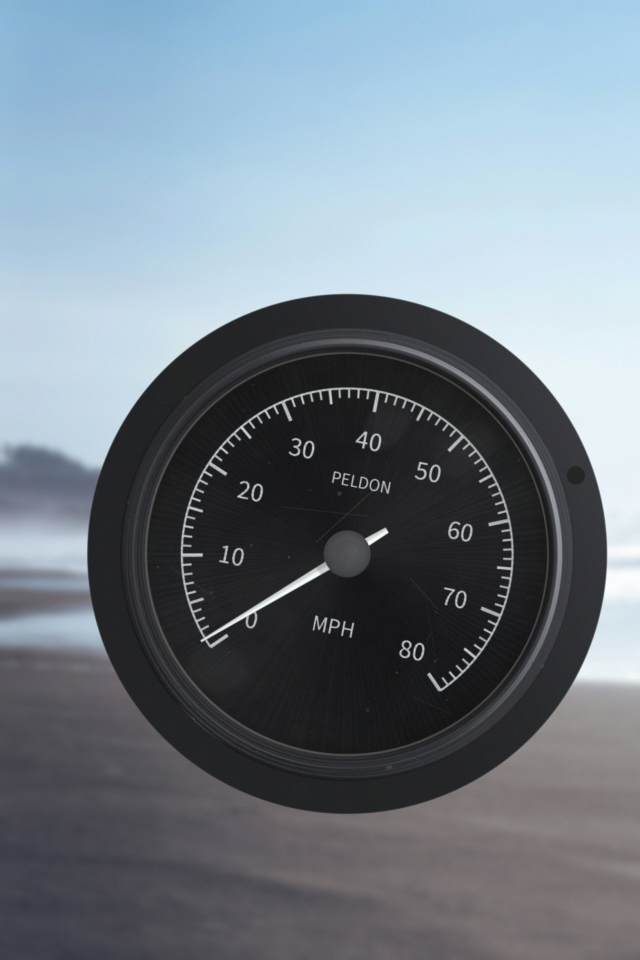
1 mph
